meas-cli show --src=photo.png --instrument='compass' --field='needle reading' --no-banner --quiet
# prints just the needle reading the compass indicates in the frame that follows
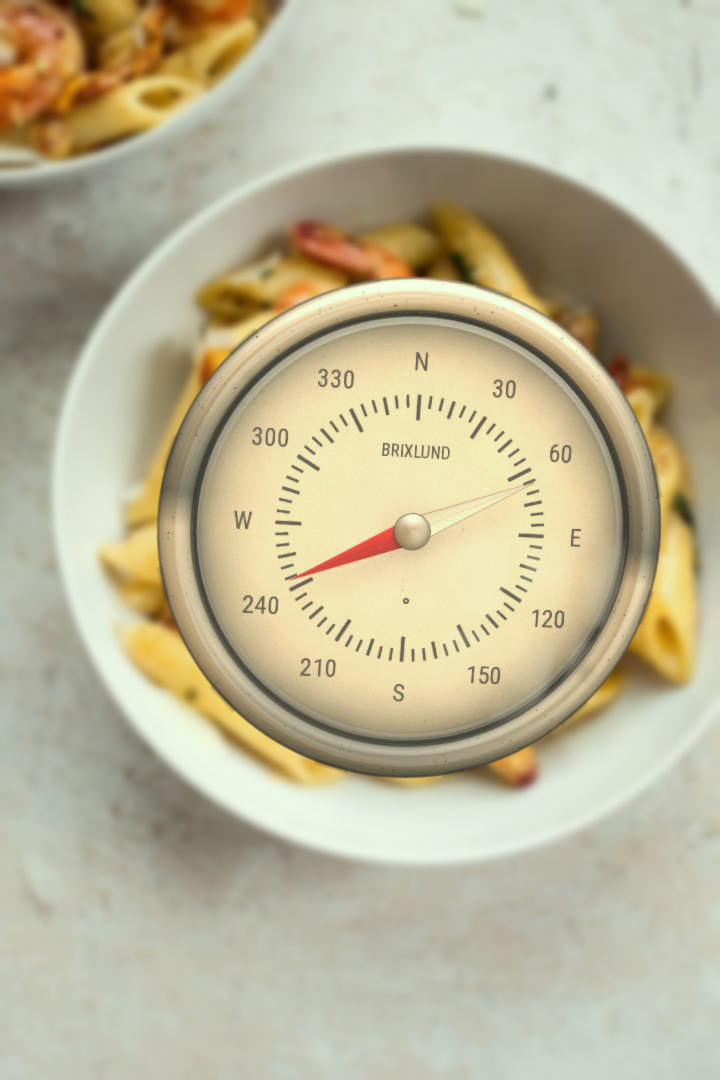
245 °
